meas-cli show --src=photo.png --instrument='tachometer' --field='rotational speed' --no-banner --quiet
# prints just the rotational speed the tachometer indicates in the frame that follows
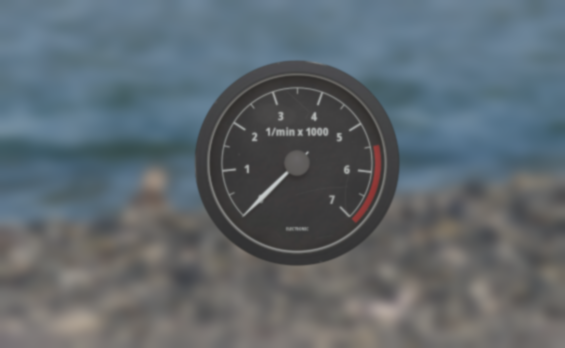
0 rpm
